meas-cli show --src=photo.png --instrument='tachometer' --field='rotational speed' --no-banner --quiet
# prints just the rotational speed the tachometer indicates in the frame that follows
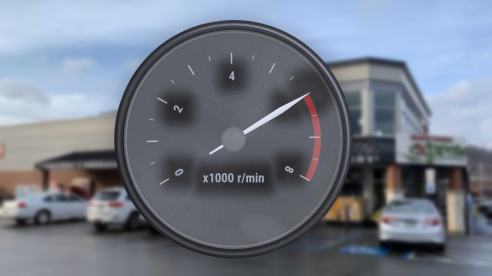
6000 rpm
